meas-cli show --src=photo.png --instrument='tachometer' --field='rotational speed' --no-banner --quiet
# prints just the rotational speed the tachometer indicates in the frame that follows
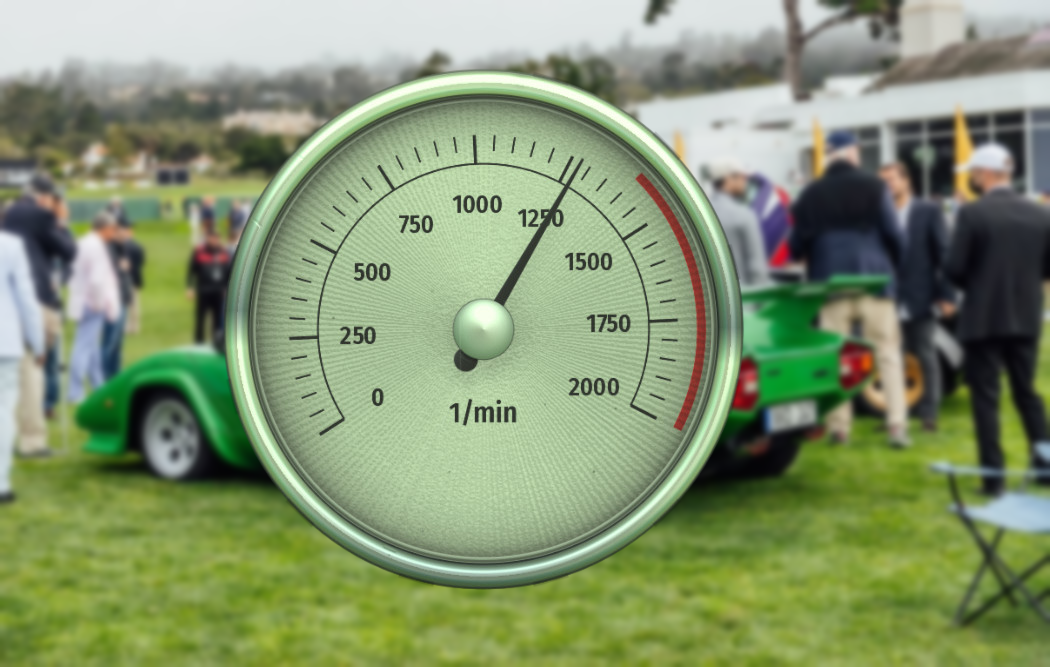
1275 rpm
